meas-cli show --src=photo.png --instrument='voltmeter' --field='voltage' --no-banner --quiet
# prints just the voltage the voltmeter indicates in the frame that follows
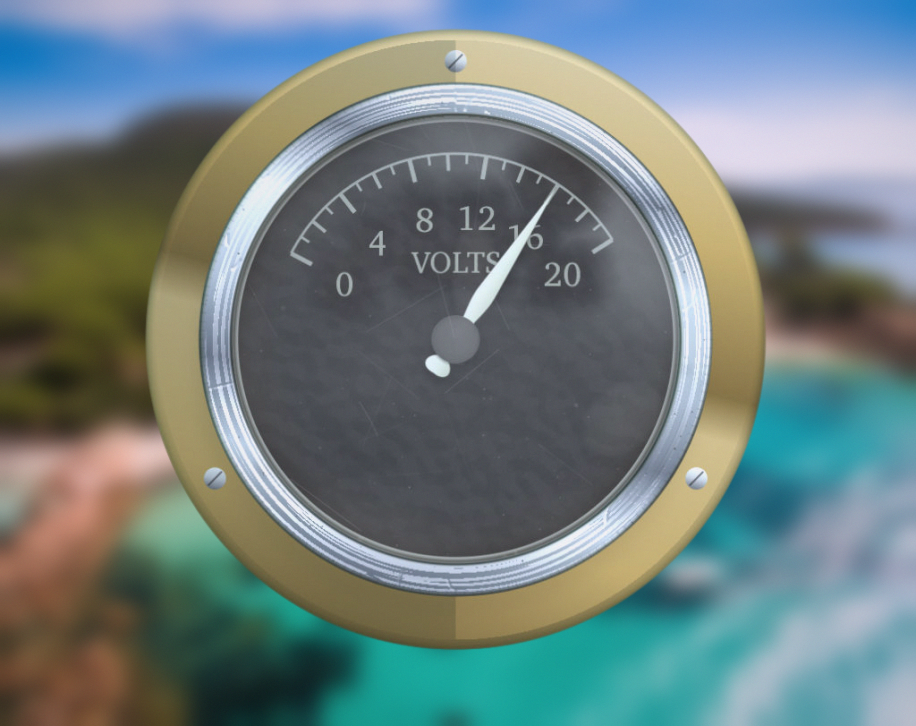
16 V
